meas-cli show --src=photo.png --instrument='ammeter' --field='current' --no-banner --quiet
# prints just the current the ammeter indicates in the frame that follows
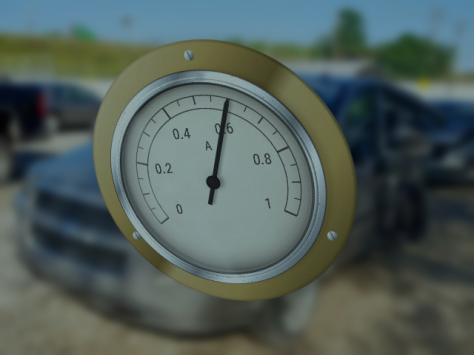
0.6 A
